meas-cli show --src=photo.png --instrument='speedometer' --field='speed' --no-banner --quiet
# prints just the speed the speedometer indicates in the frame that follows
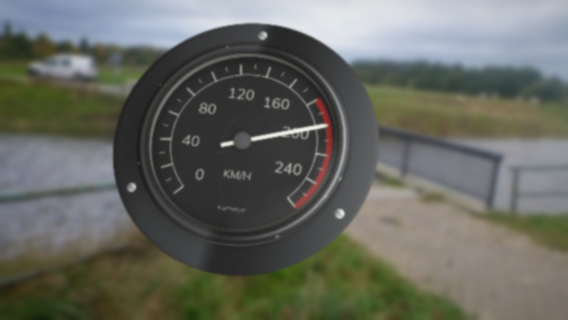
200 km/h
